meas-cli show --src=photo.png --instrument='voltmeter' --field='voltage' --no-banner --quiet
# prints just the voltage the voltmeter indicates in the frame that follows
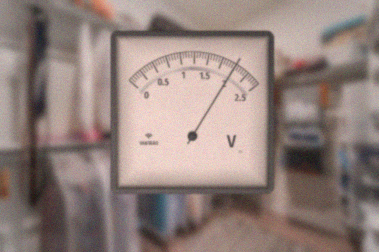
2 V
